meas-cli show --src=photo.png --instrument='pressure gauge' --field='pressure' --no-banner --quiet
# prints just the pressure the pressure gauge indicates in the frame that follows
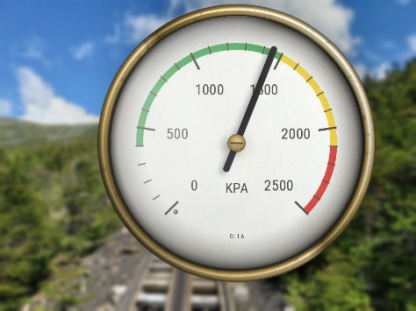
1450 kPa
